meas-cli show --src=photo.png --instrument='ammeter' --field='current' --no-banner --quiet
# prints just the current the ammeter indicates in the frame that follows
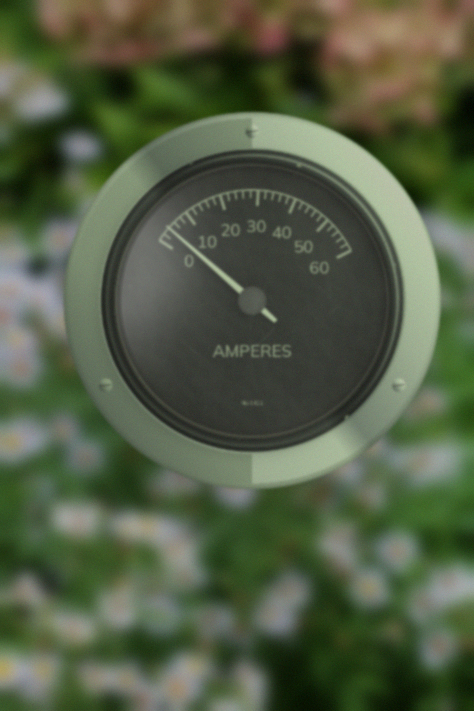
4 A
